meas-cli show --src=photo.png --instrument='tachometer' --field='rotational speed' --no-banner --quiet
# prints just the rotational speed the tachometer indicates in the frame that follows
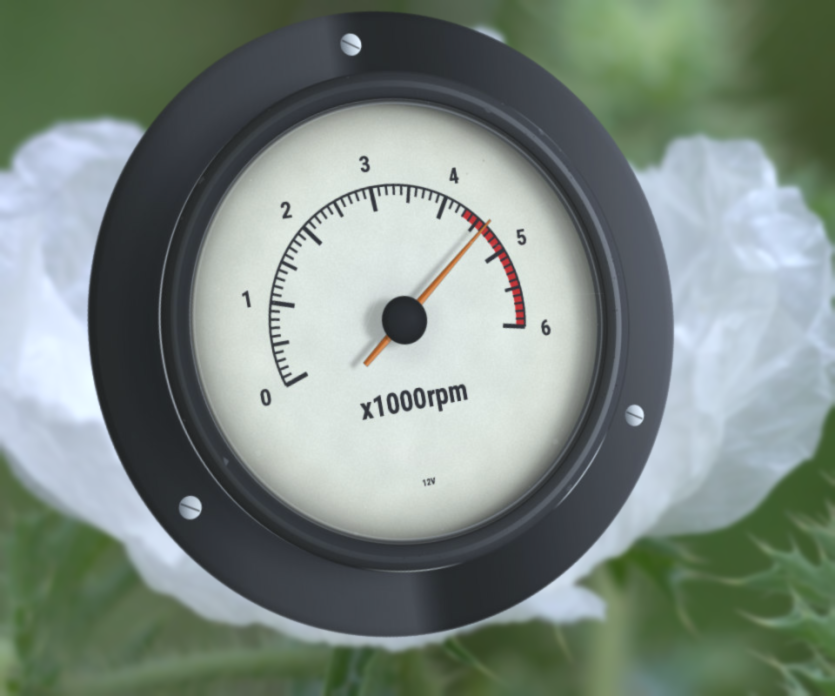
4600 rpm
